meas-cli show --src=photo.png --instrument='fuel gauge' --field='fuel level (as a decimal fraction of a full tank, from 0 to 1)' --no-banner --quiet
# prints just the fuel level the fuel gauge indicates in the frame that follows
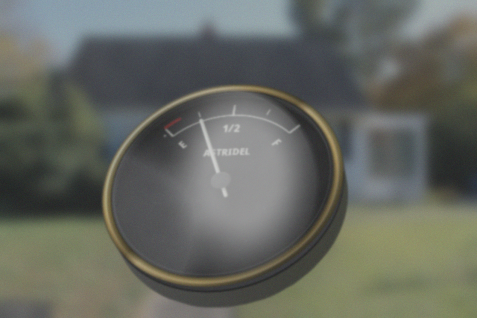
0.25
